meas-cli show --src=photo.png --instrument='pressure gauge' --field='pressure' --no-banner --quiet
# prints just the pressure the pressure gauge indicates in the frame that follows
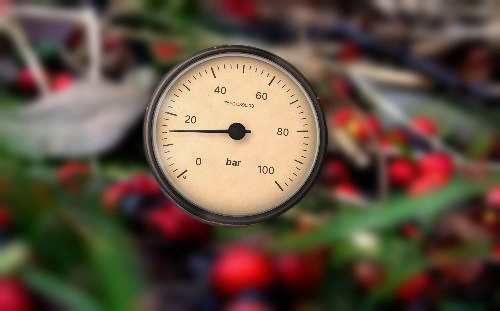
14 bar
